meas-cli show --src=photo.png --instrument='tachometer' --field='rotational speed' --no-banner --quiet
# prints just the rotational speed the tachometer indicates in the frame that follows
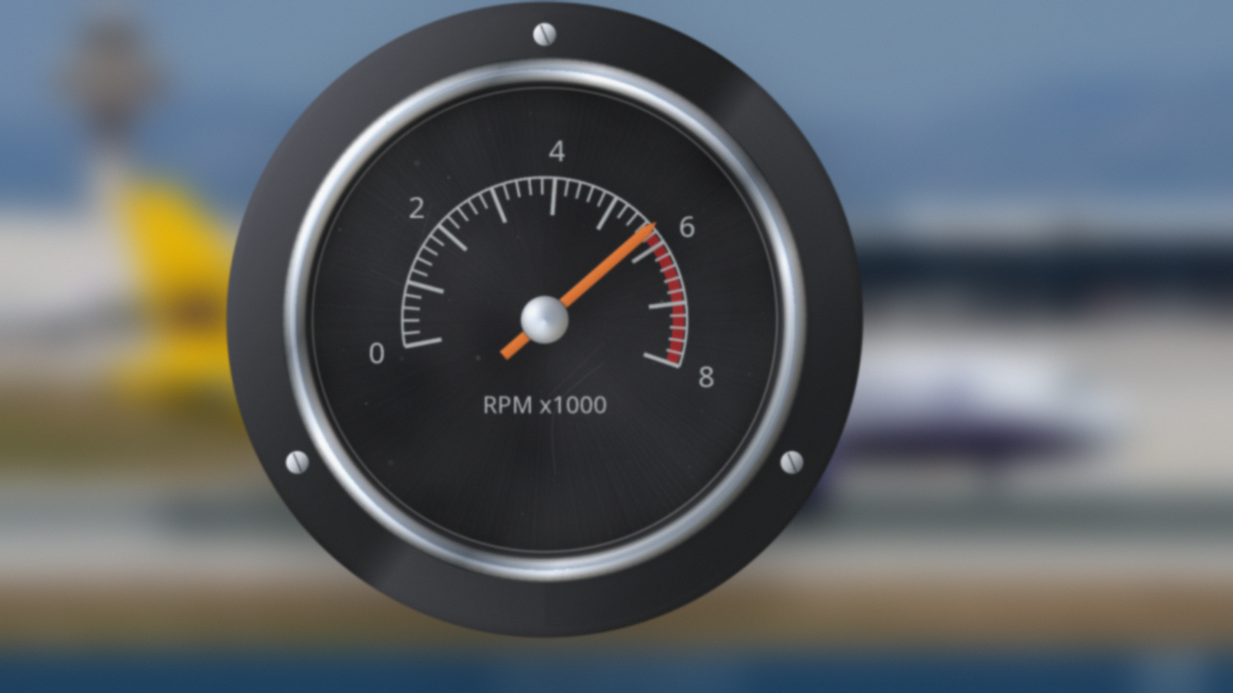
5700 rpm
